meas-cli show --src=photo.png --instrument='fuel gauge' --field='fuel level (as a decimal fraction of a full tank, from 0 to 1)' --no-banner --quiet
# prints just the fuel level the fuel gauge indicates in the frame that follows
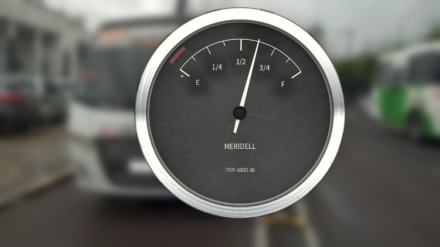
0.625
